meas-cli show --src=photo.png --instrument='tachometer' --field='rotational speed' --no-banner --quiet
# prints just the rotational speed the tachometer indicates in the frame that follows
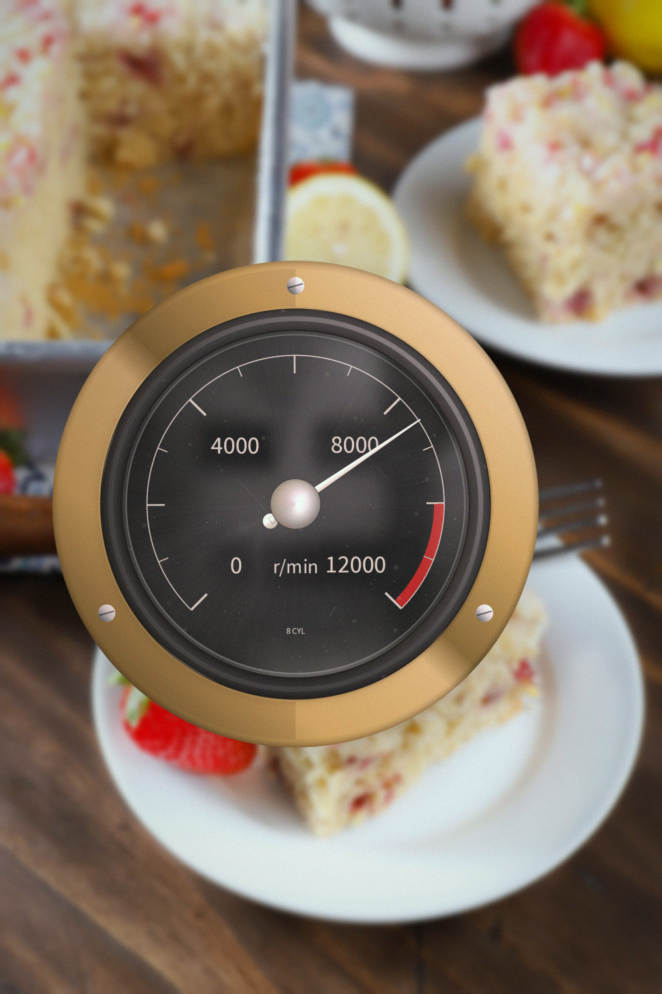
8500 rpm
